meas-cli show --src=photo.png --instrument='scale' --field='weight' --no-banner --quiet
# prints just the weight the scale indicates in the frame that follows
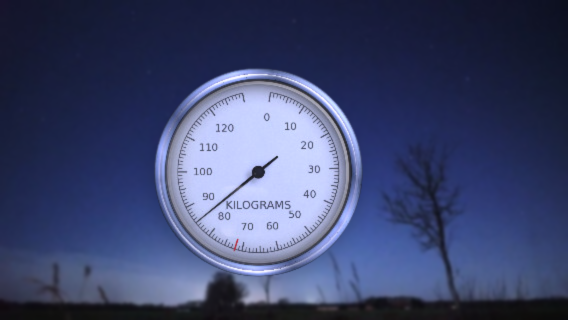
85 kg
